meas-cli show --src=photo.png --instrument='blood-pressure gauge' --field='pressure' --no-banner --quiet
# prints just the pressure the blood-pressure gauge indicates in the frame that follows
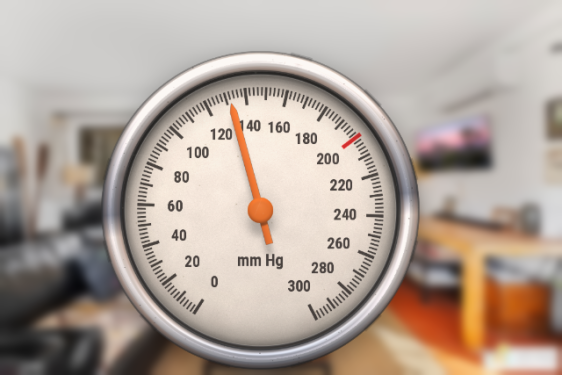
132 mmHg
